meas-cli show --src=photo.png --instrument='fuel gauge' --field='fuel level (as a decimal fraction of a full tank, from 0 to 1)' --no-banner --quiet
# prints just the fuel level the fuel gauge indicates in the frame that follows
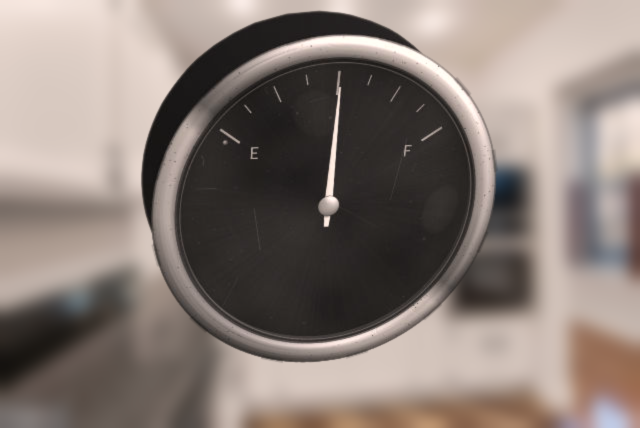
0.5
